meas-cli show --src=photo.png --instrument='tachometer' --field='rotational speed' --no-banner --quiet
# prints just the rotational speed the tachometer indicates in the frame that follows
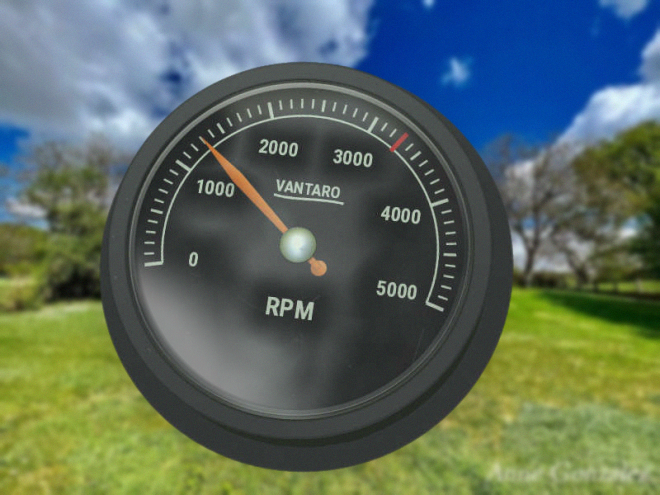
1300 rpm
